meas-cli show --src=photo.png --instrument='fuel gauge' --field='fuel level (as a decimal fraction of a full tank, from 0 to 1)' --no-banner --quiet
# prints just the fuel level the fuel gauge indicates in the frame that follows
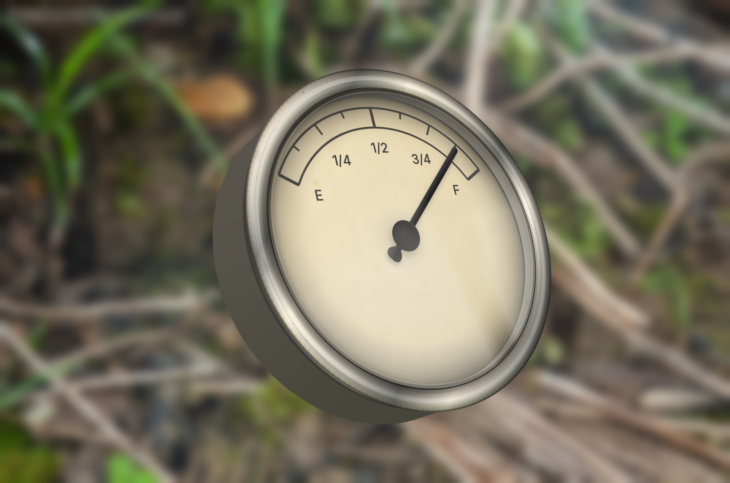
0.875
